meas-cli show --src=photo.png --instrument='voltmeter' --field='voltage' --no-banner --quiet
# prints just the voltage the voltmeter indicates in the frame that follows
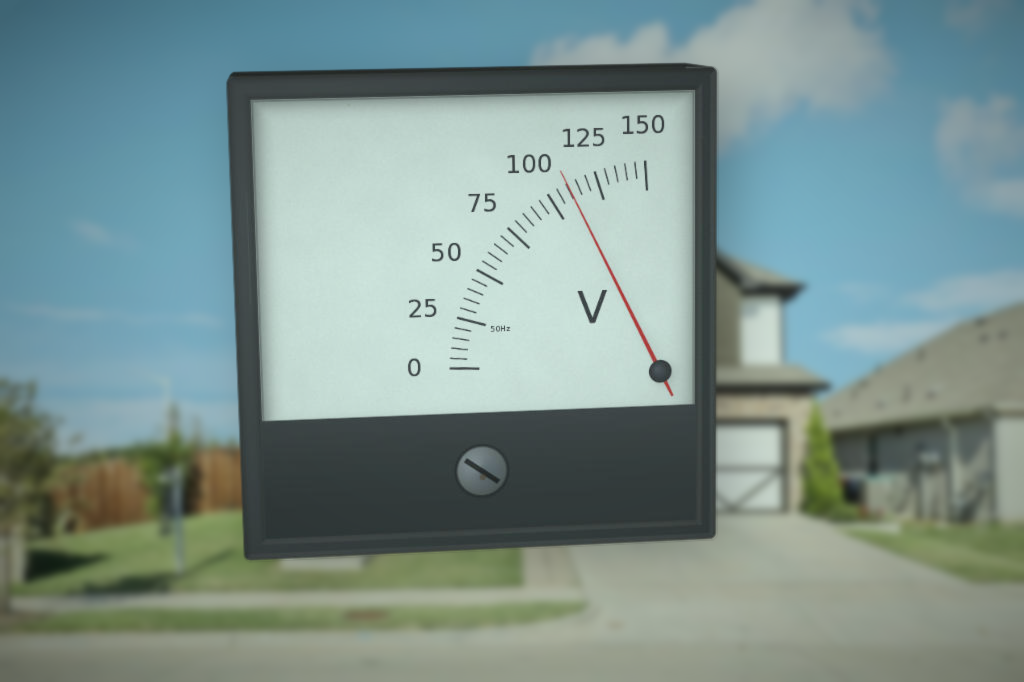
110 V
